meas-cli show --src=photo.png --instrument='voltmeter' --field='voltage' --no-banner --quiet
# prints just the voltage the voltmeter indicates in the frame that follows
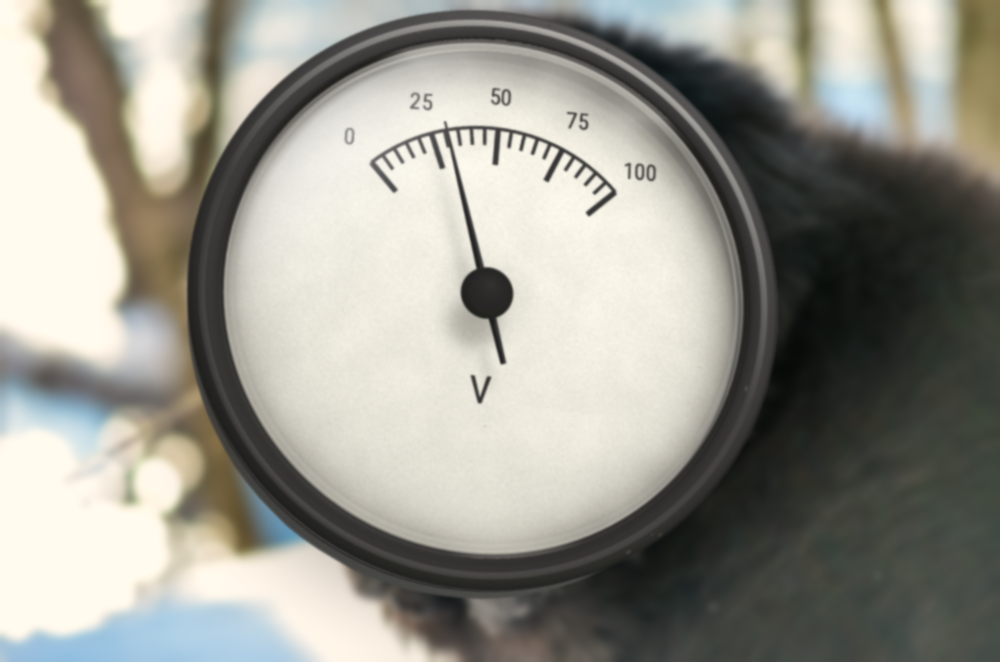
30 V
